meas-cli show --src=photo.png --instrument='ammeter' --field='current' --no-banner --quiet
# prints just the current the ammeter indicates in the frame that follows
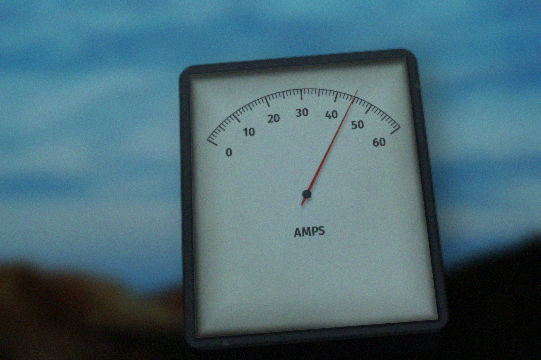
45 A
